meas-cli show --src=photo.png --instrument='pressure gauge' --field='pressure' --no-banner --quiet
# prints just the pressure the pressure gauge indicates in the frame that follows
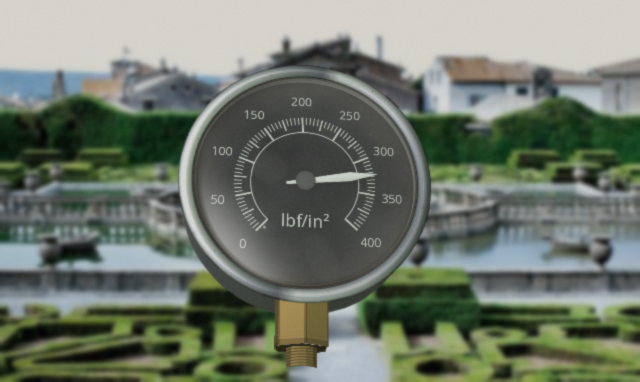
325 psi
